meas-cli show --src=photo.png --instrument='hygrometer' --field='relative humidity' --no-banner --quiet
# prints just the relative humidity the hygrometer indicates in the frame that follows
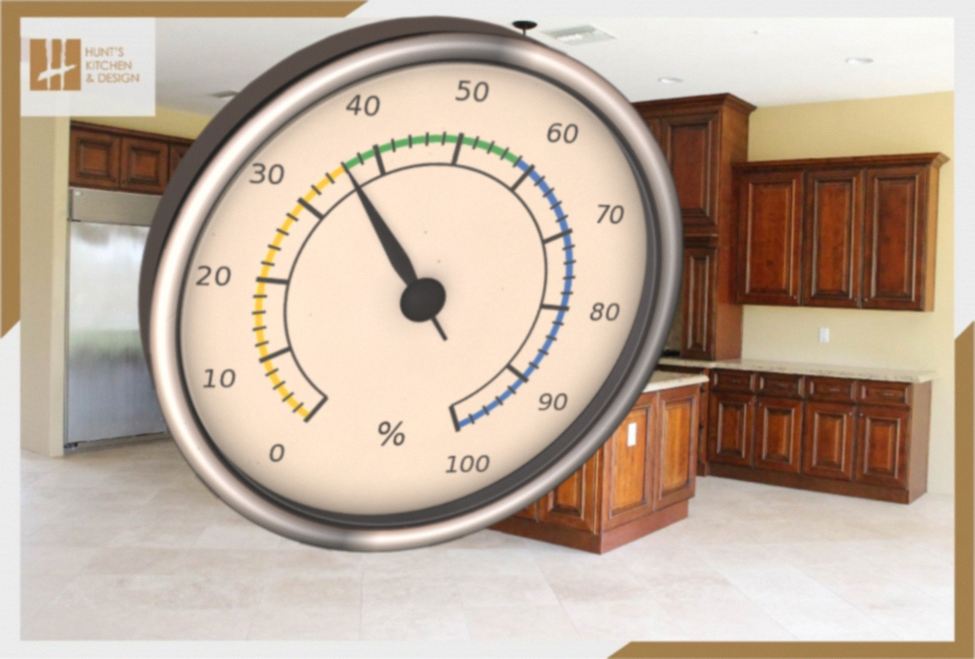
36 %
